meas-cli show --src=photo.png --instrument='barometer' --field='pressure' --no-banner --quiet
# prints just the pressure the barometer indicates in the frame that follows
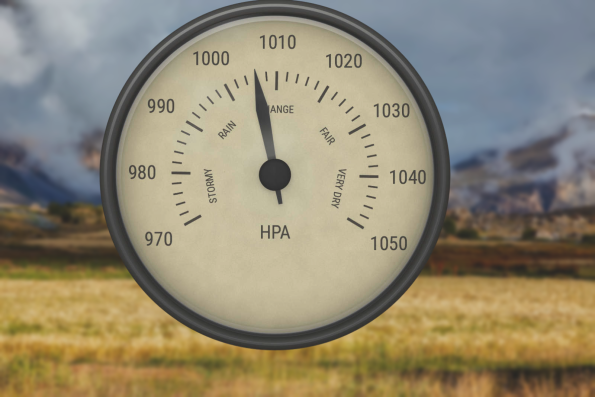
1006 hPa
